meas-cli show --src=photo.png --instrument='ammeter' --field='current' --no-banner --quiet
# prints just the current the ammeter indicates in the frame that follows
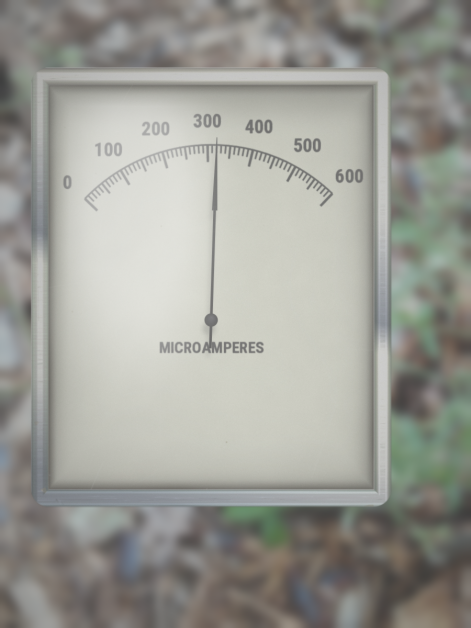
320 µA
